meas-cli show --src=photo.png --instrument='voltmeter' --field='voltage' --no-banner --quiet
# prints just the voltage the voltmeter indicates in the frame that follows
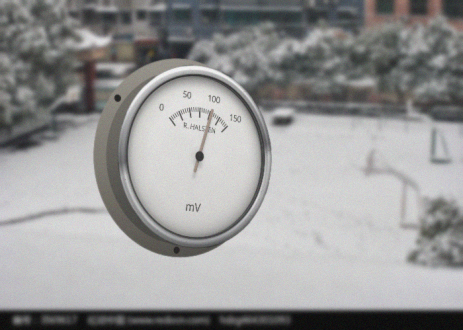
100 mV
